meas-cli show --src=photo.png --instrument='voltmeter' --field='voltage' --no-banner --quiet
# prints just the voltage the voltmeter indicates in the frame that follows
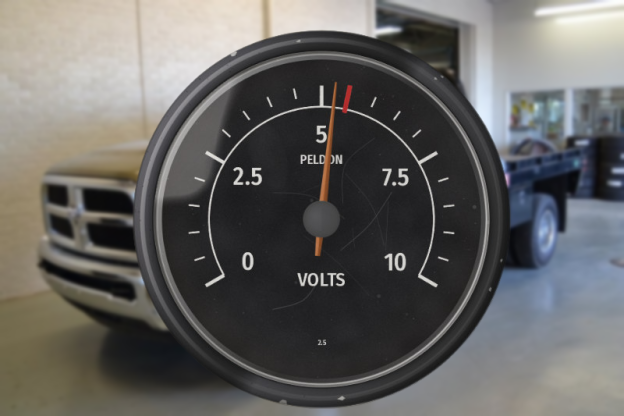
5.25 V
